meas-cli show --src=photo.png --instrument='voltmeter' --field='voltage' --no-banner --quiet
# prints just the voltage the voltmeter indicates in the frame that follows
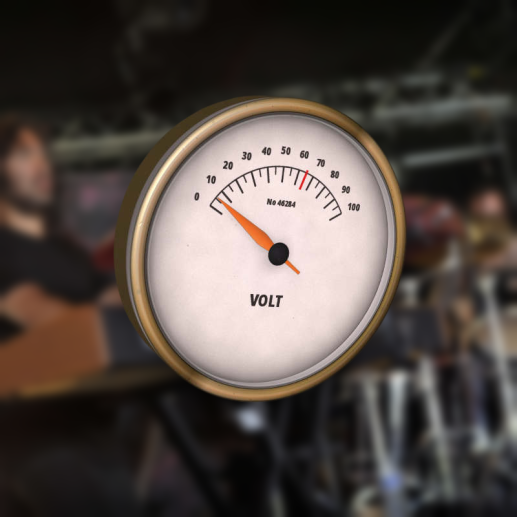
5 V
